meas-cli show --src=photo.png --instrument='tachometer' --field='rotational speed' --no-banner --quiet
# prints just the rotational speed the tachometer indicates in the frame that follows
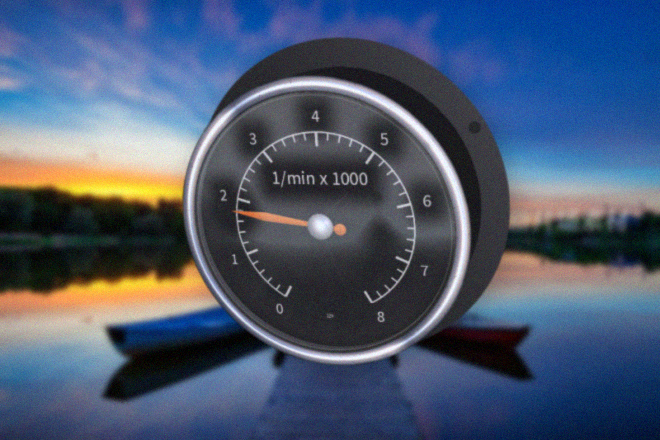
1800 rpm
